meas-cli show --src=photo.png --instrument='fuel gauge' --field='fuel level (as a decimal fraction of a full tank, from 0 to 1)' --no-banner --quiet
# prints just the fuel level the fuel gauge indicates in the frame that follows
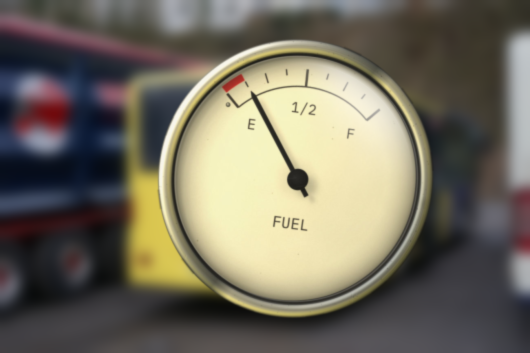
0.125
